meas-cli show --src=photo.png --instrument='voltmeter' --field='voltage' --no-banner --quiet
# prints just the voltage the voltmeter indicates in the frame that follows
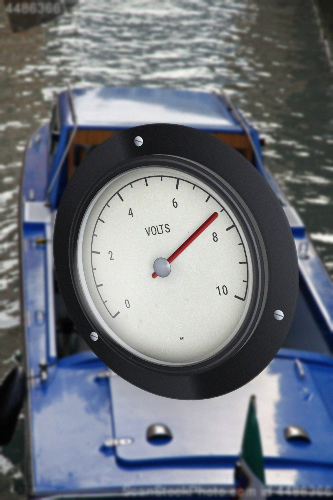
7.5 V
